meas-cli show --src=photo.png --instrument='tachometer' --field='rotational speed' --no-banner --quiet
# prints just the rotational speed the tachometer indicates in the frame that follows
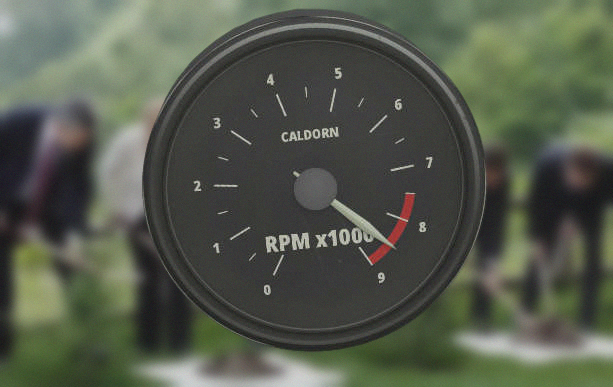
8500 rpm
